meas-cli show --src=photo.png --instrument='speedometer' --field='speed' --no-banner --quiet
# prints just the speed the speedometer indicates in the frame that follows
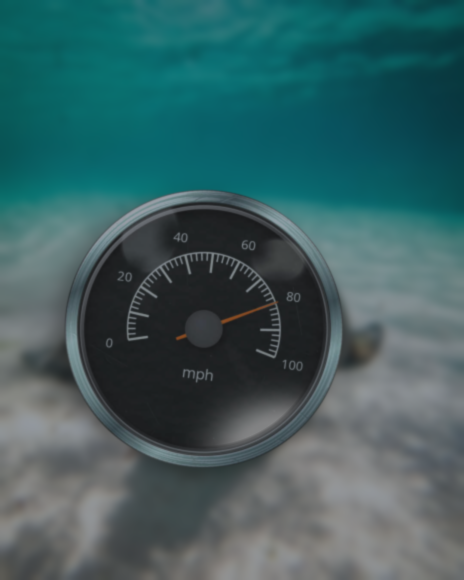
80 mph
